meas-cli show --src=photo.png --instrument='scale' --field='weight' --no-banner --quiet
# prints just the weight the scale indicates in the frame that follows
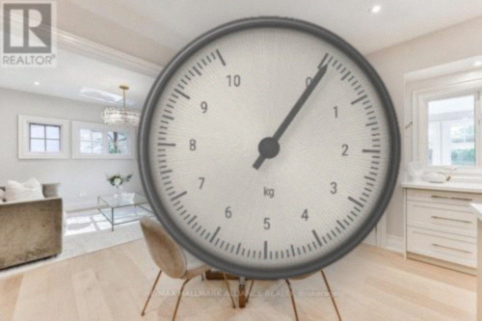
0.1 kg
